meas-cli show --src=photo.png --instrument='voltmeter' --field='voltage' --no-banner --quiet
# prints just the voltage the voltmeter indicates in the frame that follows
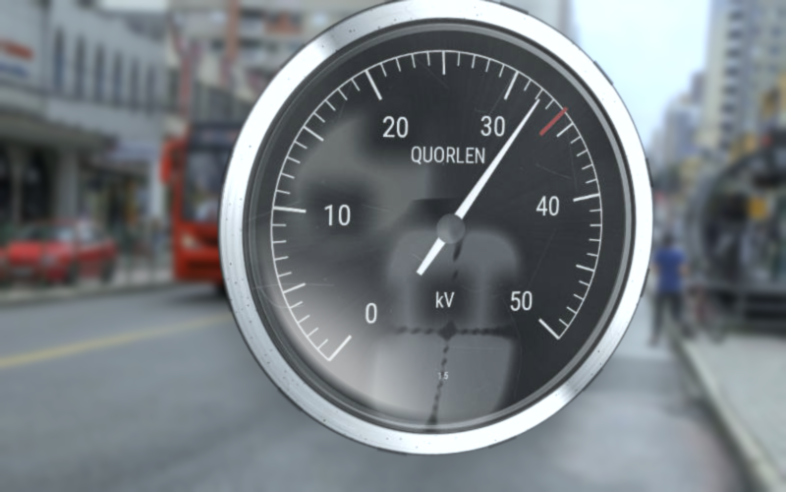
32 kV
